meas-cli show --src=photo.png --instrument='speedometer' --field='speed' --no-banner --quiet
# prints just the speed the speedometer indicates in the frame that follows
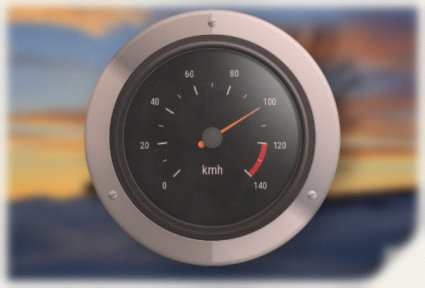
100 km/h
